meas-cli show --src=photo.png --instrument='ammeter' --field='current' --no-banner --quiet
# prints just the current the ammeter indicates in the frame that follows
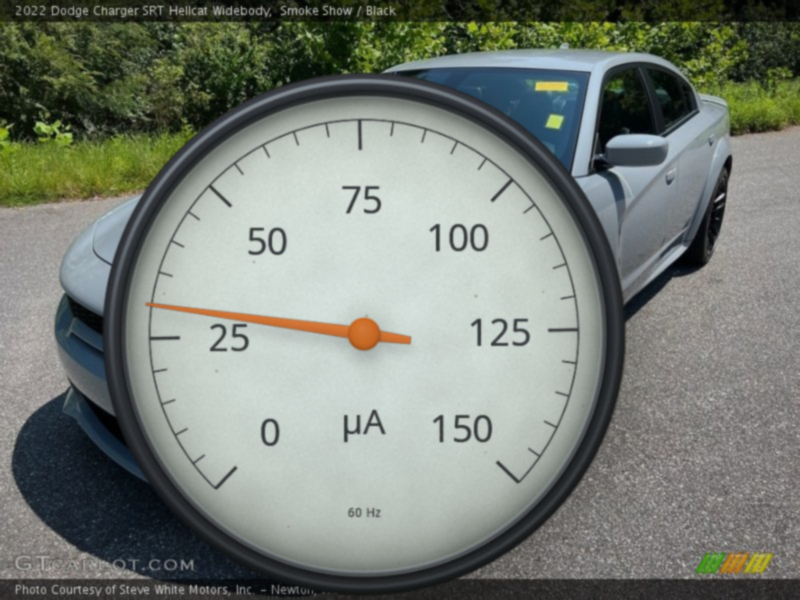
30 µA
